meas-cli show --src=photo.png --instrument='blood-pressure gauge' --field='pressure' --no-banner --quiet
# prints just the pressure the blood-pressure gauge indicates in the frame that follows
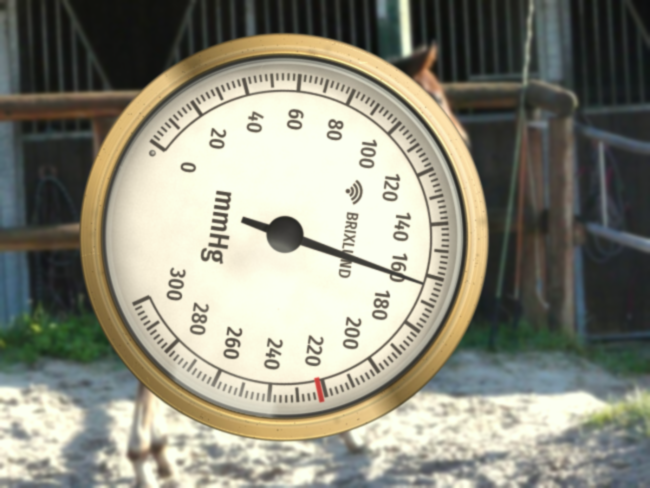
164 mmHg
